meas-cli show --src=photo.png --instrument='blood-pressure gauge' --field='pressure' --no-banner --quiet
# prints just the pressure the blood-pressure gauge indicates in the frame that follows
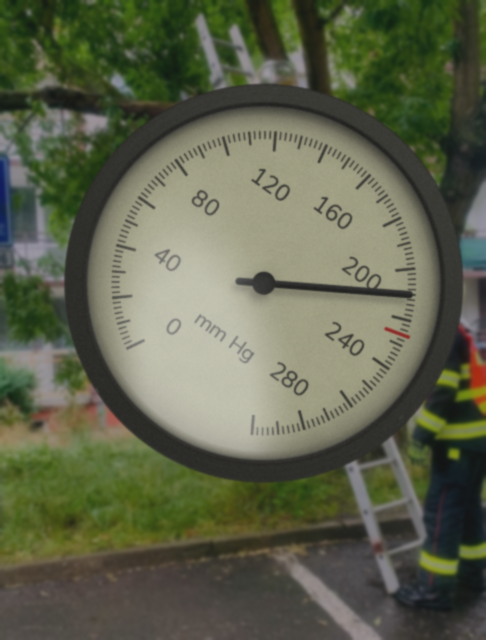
210 mmHg
